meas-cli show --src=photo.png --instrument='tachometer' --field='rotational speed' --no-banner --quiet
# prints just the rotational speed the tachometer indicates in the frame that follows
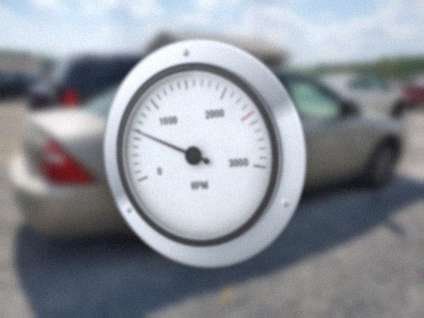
600 rpm
